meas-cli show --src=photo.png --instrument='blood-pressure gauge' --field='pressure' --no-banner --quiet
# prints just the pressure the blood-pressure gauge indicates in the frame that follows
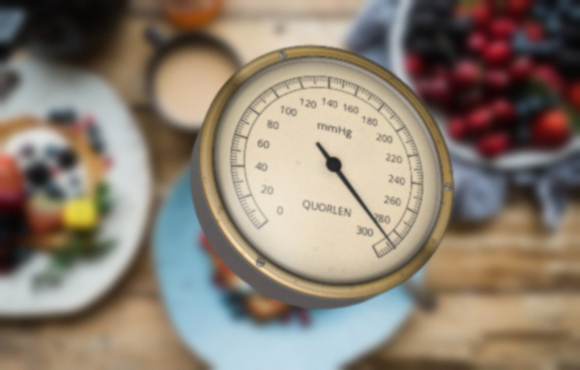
290 mmHg
